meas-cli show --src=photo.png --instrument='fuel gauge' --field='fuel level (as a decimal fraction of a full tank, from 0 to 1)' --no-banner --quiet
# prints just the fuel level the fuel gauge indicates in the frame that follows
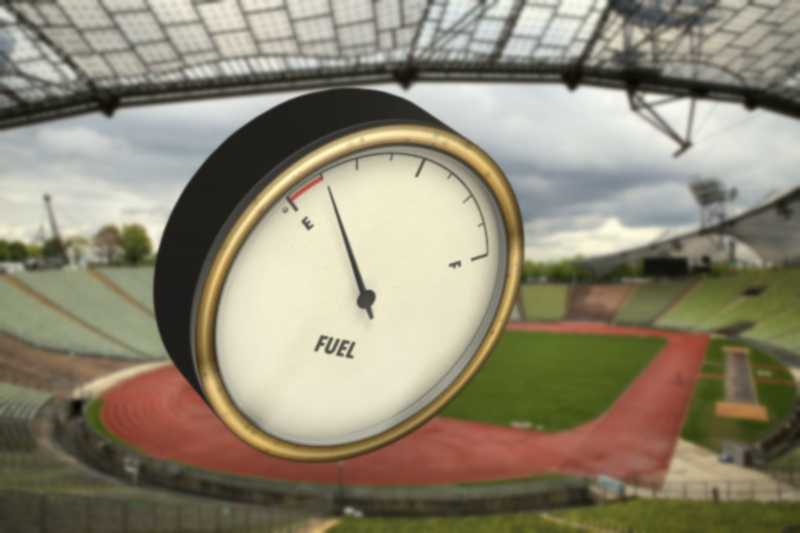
0.125
